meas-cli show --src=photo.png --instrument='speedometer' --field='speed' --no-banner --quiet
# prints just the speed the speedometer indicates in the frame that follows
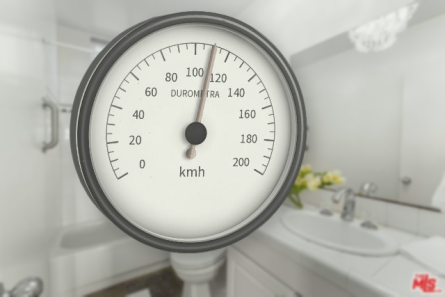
110 km/h
